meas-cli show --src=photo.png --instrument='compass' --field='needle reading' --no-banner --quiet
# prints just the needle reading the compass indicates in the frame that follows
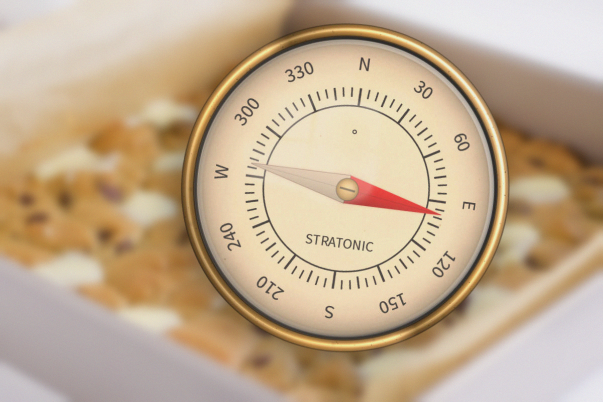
97.5 °
